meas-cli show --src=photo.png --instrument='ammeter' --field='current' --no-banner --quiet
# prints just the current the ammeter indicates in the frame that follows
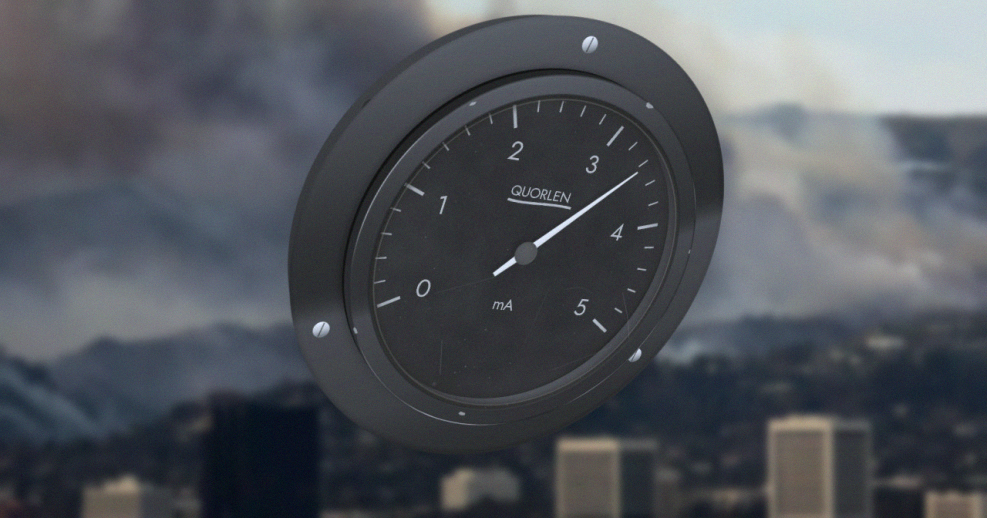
3.4 mA
